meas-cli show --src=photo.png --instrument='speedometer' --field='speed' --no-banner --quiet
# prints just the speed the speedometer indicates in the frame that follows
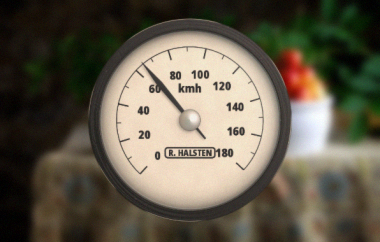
65 km/h
